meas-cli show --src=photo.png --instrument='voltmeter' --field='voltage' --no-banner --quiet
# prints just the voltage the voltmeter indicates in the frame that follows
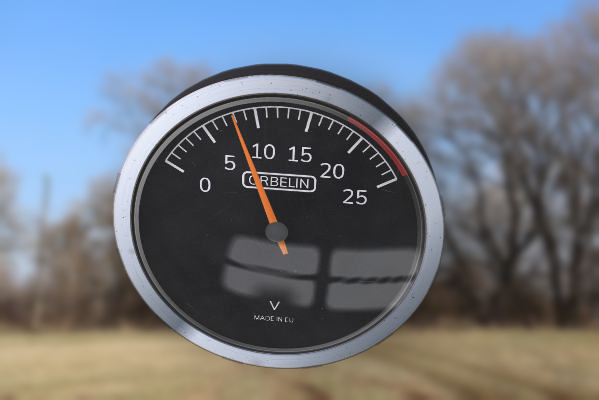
8 V
